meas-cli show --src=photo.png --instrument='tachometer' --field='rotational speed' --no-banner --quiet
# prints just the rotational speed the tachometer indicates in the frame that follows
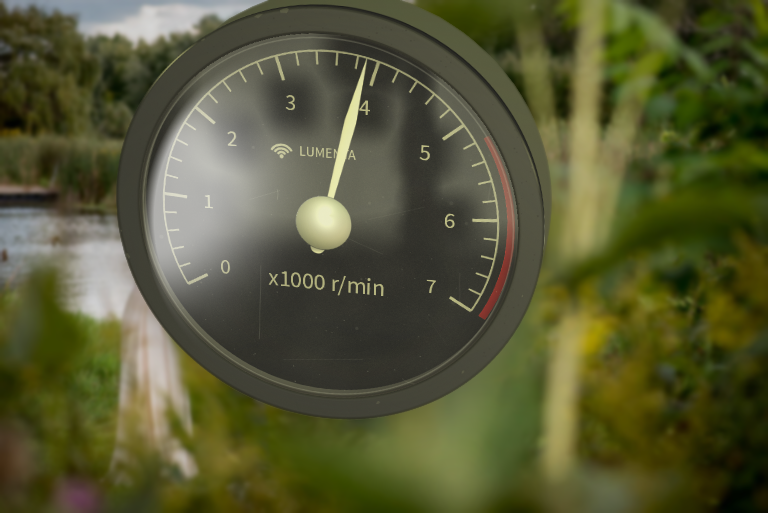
3900 rpm
